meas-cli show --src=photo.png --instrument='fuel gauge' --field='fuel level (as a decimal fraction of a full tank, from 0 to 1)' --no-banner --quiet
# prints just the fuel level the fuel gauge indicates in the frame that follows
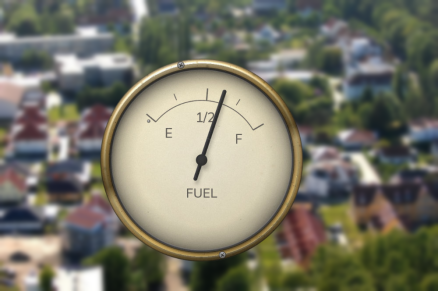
0.625
